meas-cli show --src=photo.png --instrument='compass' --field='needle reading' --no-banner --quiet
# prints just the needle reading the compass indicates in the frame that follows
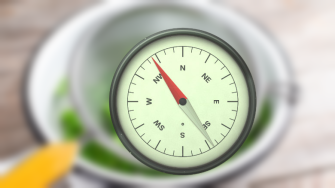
325 °
